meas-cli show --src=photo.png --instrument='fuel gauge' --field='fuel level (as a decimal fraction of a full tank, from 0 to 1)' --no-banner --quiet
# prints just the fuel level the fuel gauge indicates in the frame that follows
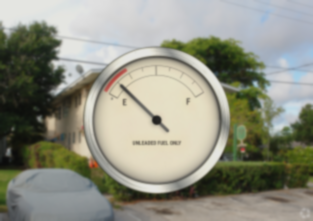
0.125
